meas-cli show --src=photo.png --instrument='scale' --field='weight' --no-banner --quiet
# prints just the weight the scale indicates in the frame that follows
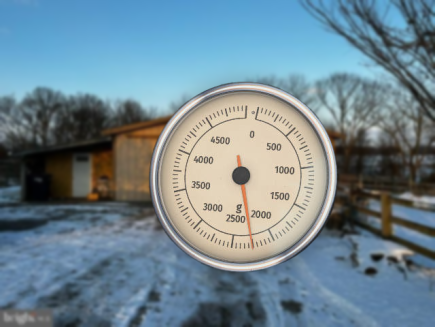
2250 g
